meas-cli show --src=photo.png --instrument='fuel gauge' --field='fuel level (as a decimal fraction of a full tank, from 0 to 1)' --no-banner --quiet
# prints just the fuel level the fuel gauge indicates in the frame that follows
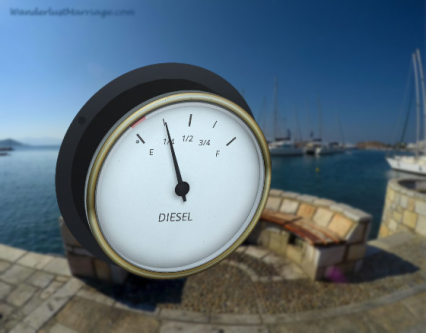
0.25
